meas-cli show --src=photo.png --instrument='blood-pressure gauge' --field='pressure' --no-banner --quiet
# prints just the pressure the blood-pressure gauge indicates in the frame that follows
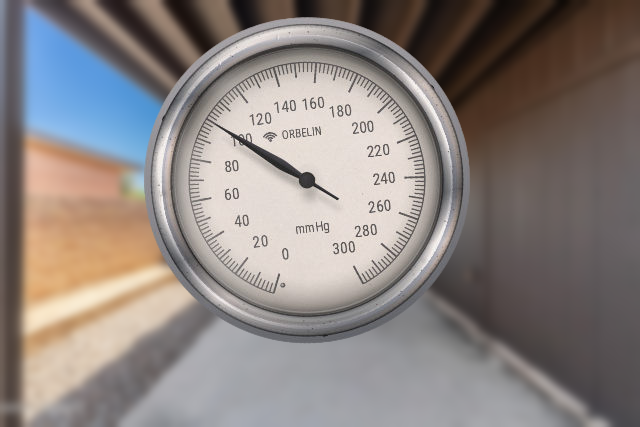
100 mmHg
